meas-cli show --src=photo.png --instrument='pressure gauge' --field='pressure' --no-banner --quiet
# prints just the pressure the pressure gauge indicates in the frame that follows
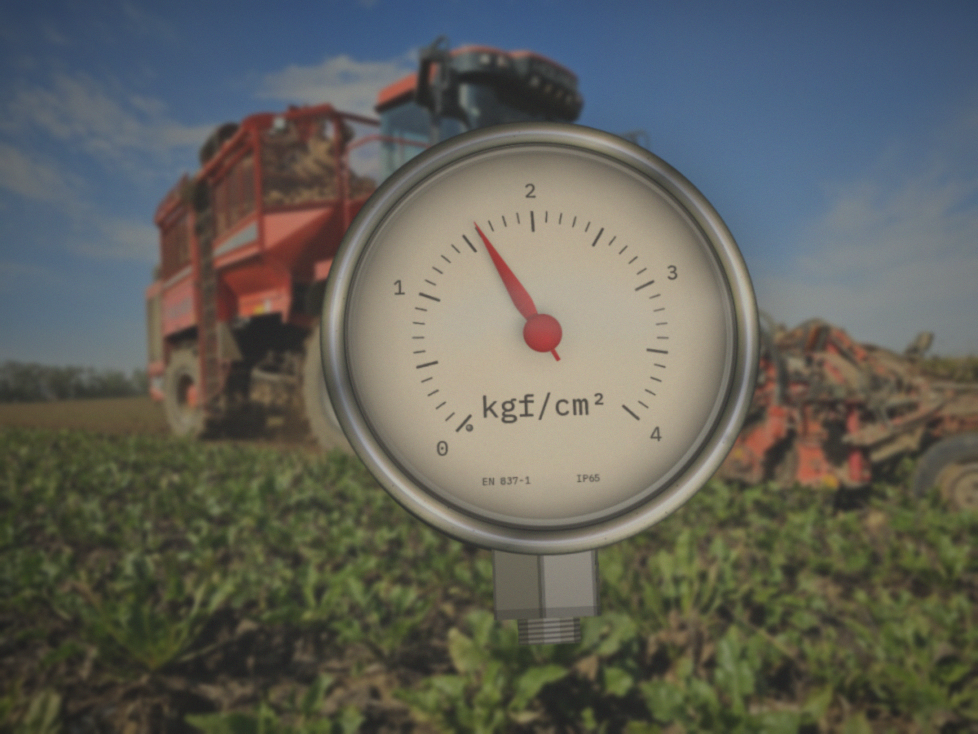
1.6 kg/cm²
